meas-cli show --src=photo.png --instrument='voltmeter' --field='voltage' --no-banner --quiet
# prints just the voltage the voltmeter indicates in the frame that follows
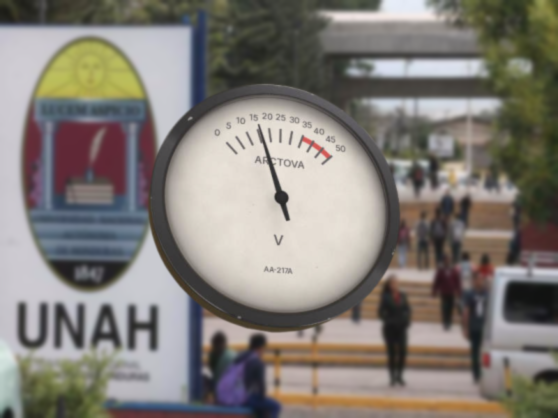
15 V
